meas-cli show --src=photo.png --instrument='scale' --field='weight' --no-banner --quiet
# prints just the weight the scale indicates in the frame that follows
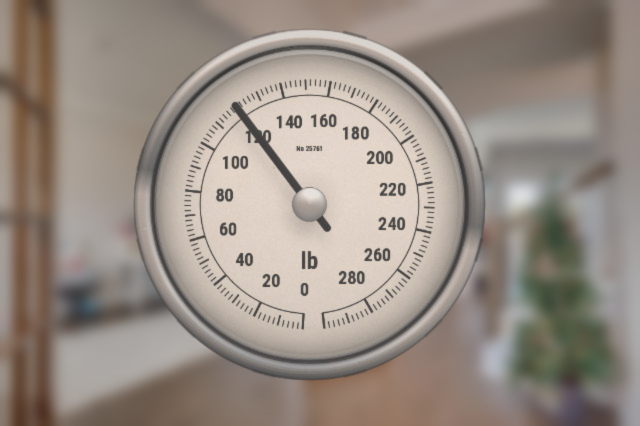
120 lb
